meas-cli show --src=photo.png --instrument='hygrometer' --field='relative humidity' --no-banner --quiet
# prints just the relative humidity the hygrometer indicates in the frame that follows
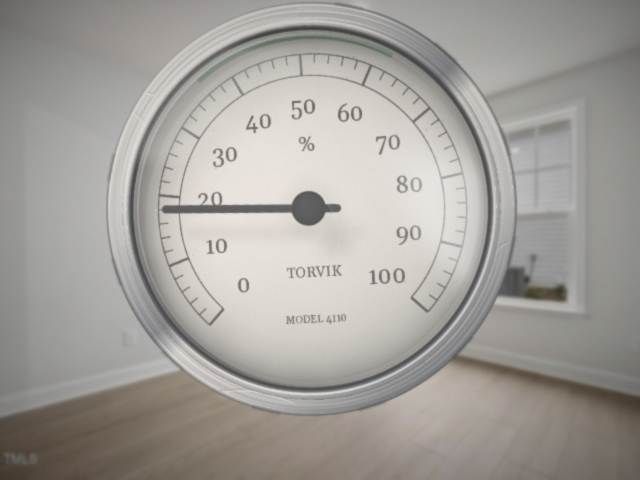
18 %
